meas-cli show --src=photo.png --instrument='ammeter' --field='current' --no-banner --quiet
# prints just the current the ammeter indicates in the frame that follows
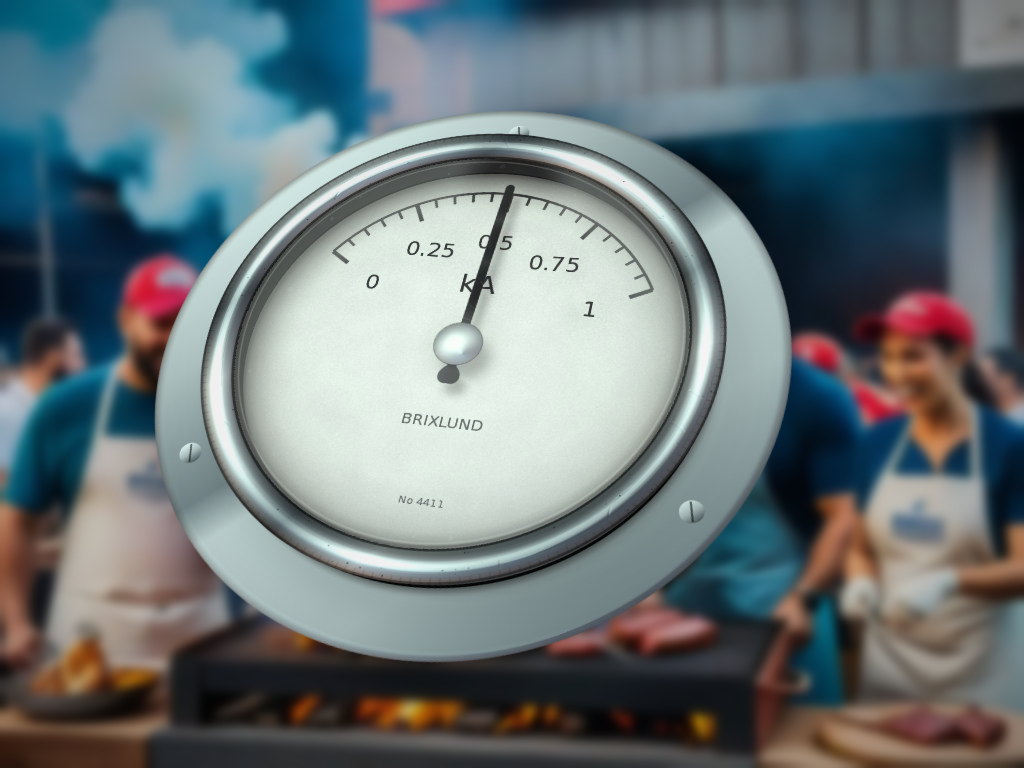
0.5 kA
